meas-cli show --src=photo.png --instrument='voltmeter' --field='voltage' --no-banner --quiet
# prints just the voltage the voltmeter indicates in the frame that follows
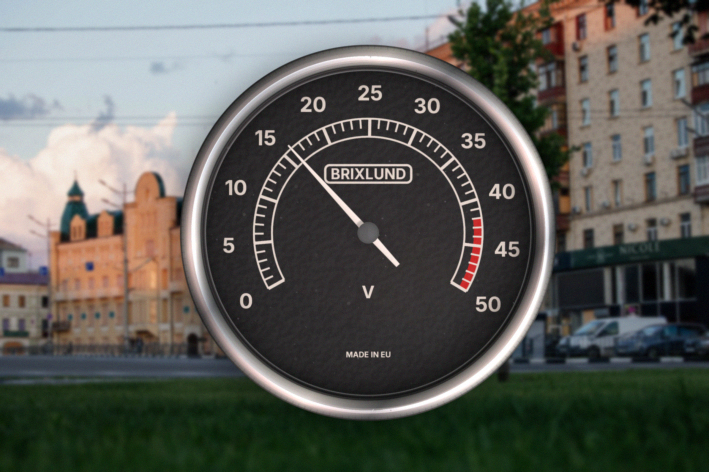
16 V
